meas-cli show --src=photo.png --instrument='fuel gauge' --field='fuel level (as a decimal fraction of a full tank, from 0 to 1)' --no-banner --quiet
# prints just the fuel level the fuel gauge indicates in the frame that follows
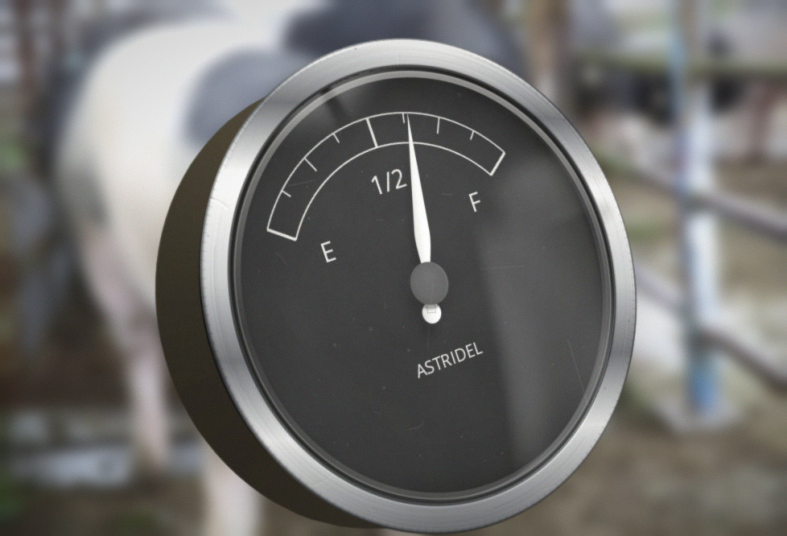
0.625
